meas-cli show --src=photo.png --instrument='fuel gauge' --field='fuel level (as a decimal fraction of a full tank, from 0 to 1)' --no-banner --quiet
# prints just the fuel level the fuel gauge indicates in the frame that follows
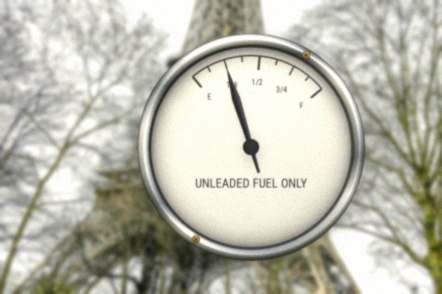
0.25
